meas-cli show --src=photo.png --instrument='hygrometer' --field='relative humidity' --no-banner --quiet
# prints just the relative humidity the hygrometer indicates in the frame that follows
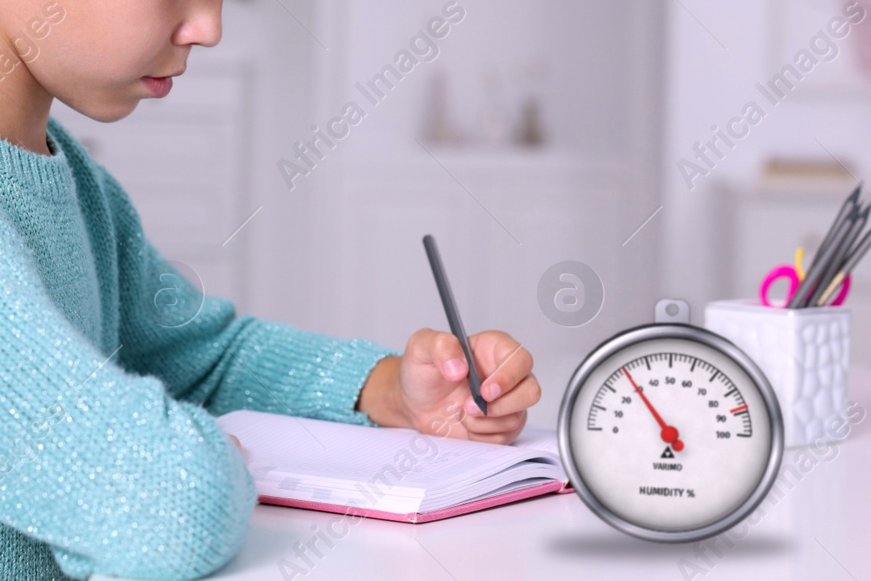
30 %
